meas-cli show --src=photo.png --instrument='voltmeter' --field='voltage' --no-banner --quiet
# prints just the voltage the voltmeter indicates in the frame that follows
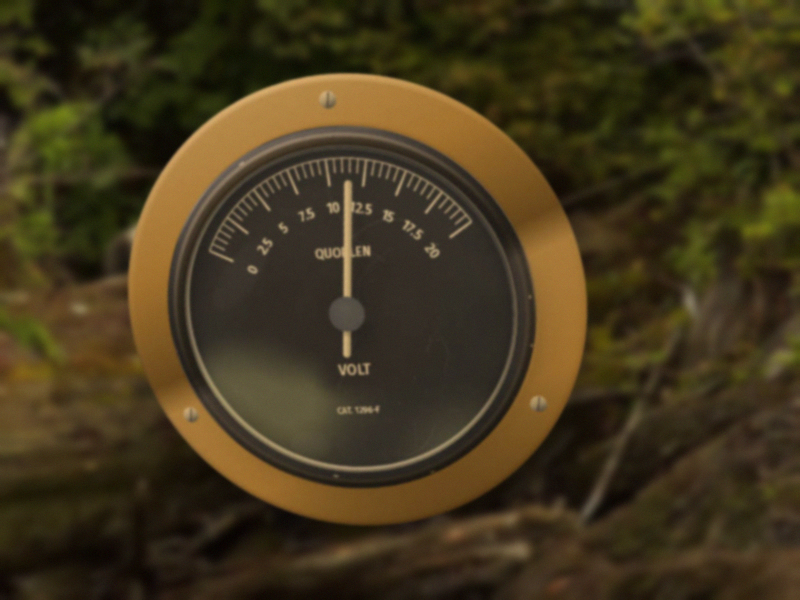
11.5 V
